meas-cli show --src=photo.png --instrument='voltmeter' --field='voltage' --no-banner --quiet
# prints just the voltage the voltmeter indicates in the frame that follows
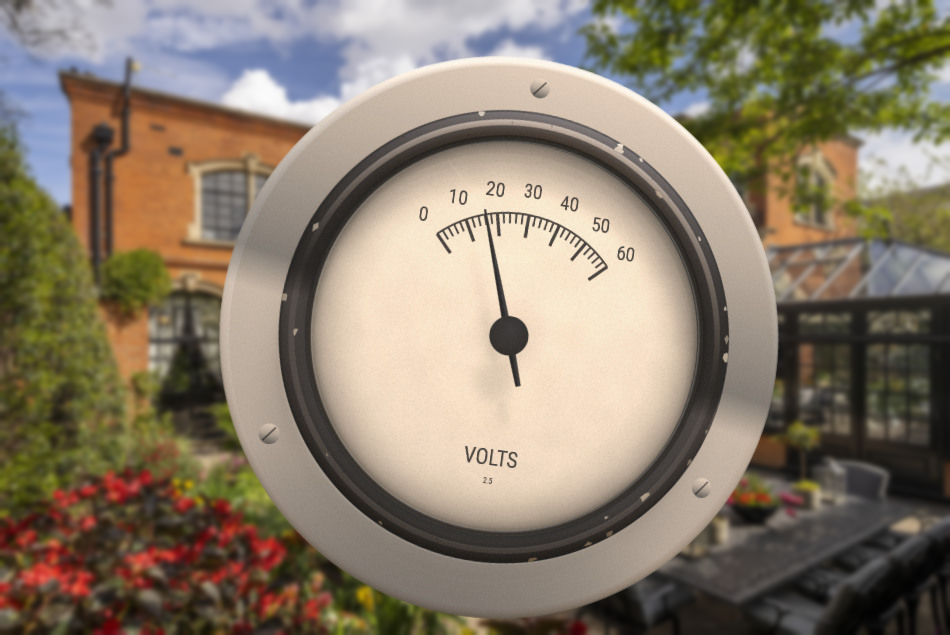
16 V
